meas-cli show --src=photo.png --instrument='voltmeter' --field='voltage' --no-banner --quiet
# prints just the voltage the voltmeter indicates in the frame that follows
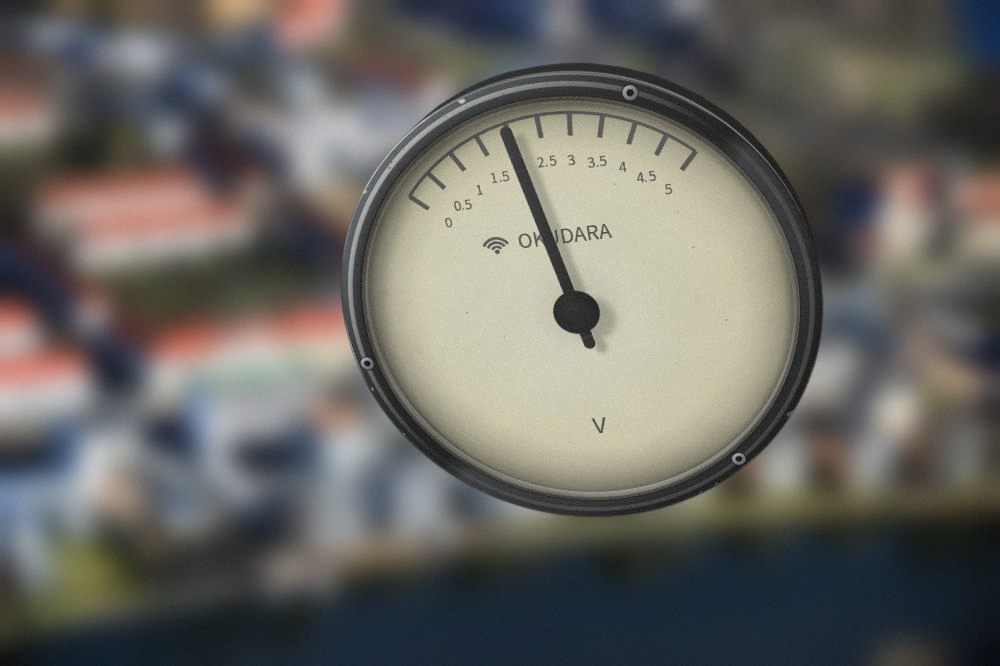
2 V
